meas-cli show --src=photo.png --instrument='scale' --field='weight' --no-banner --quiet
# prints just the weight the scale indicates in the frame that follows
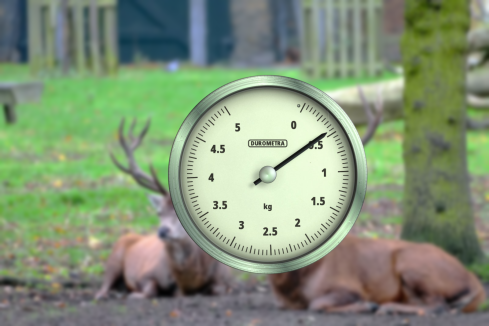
0.45 kg
